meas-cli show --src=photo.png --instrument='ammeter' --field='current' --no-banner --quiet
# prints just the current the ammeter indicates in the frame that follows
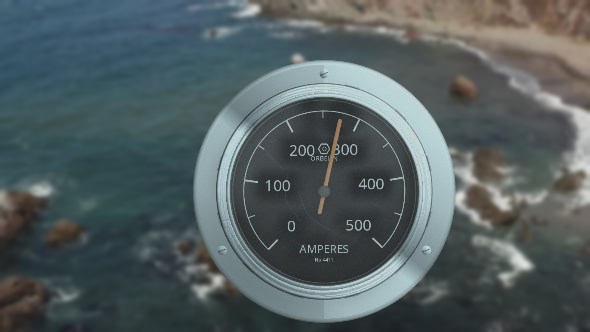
275 A
